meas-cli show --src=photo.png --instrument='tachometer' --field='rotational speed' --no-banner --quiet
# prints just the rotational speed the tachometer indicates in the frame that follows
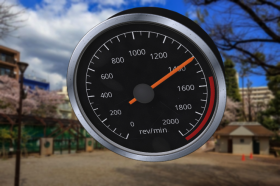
1400 rpm
